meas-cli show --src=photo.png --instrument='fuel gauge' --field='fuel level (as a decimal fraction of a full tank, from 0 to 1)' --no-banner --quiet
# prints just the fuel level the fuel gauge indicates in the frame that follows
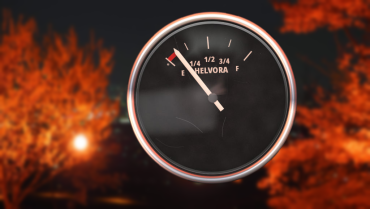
0.125
